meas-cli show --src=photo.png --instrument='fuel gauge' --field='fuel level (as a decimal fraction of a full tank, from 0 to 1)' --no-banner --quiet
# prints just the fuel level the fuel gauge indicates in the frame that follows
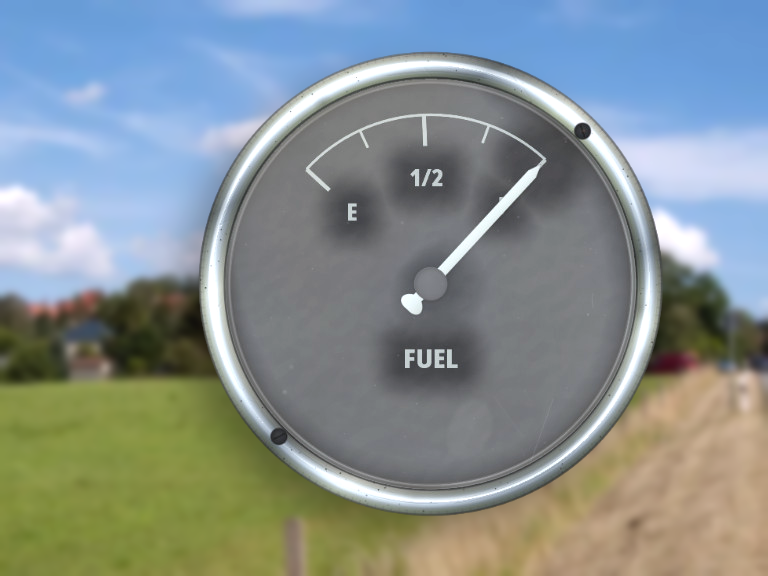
1
